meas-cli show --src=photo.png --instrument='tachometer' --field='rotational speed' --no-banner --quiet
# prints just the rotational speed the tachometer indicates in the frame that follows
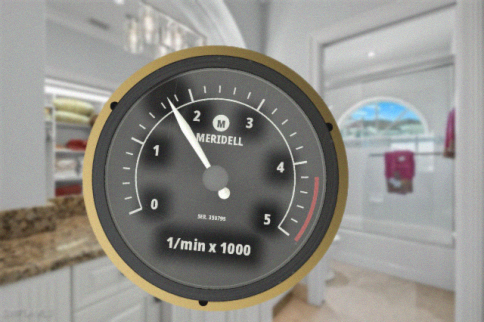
1700 rpm
